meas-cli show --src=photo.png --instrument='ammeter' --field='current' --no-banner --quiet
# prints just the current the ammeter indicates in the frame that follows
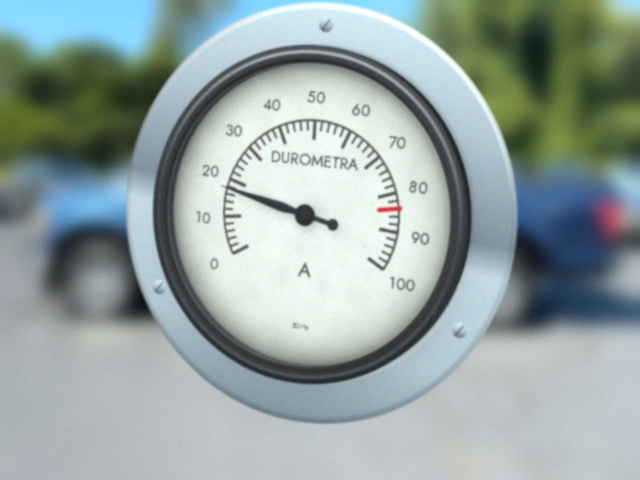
18 A
